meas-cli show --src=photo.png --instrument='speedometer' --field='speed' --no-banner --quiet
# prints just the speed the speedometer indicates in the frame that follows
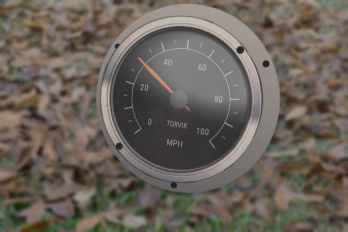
30 mph
